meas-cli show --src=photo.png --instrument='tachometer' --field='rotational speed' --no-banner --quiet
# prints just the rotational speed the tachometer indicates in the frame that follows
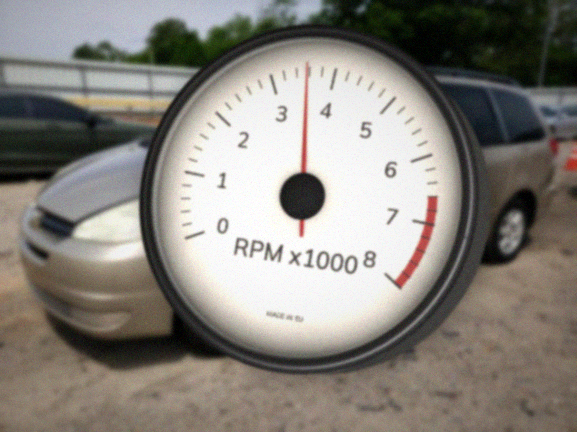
3600 rpm
